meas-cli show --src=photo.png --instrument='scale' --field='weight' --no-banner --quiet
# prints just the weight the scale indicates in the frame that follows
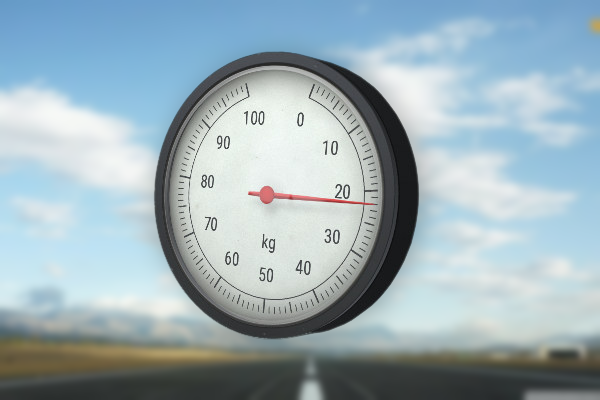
22 kg
